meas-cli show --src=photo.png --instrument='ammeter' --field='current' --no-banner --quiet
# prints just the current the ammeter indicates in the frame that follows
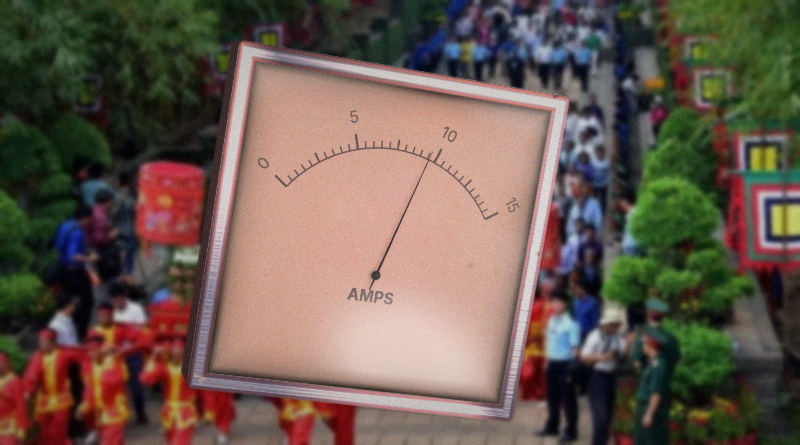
9.5 A
